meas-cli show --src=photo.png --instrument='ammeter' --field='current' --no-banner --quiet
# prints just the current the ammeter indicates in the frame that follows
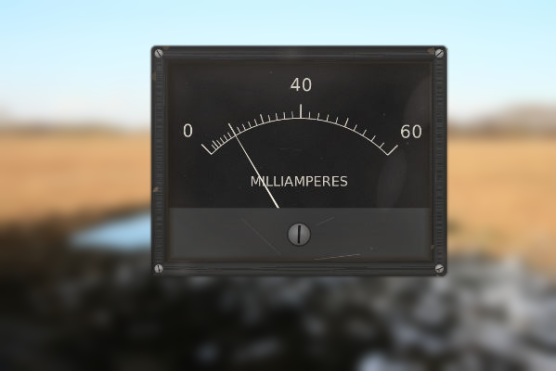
20 mA
